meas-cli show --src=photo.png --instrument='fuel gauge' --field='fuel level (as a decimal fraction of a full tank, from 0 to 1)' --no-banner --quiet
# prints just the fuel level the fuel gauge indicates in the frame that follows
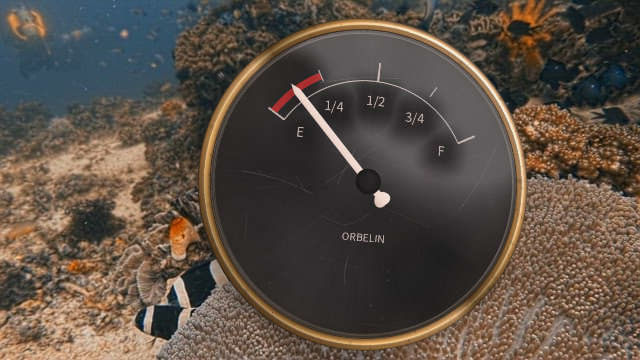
0.125
